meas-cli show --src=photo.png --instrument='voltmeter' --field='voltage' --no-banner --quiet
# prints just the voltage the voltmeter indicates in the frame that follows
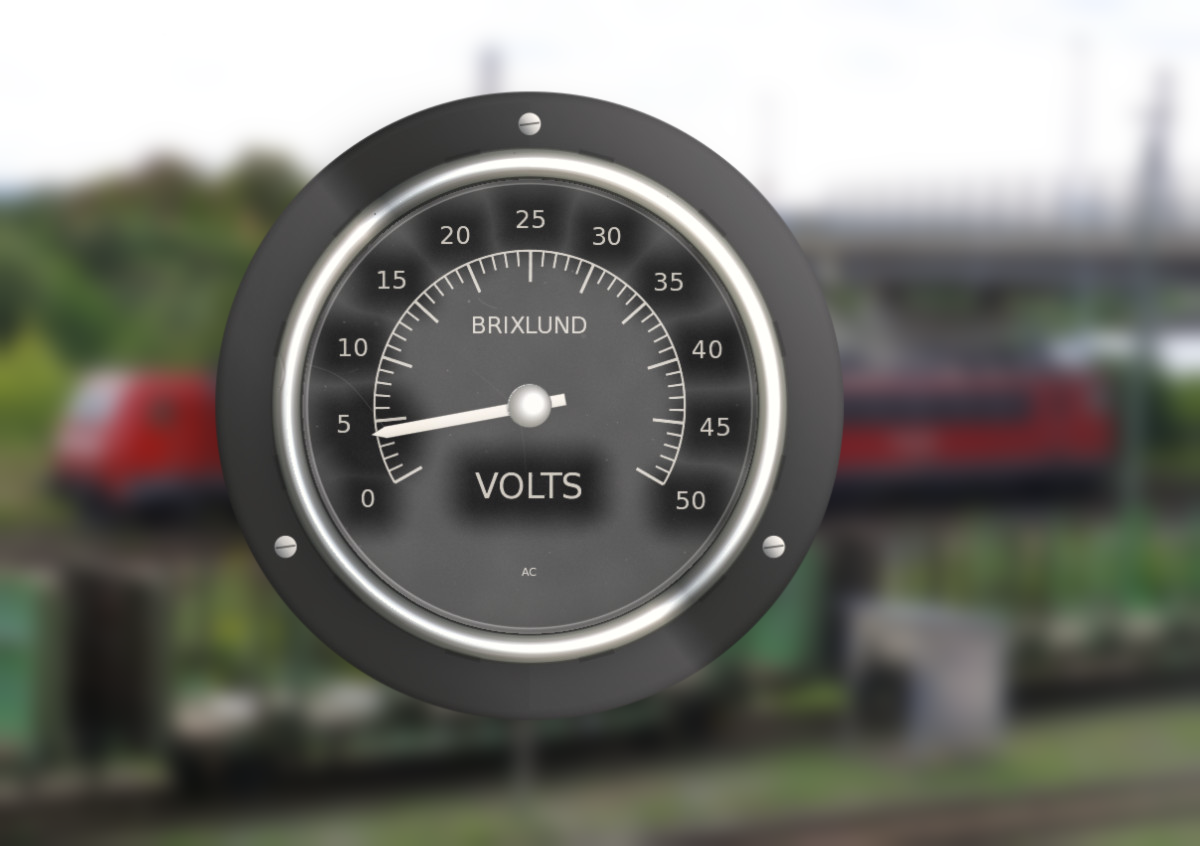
4 V
